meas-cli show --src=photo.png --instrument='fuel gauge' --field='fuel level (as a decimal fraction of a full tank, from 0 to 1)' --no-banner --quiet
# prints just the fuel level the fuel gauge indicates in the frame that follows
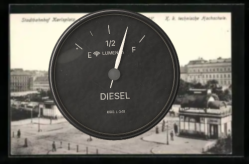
0.75
